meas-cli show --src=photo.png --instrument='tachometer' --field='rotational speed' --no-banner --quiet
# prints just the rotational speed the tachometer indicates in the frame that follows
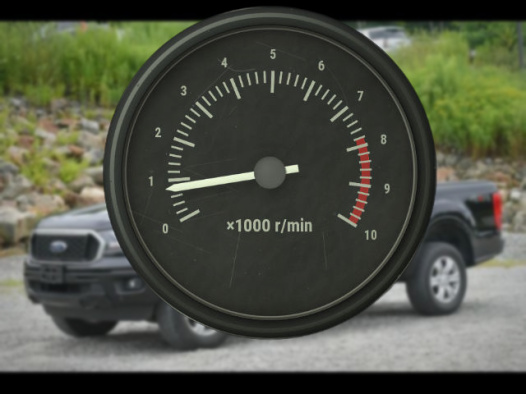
800 rpm
